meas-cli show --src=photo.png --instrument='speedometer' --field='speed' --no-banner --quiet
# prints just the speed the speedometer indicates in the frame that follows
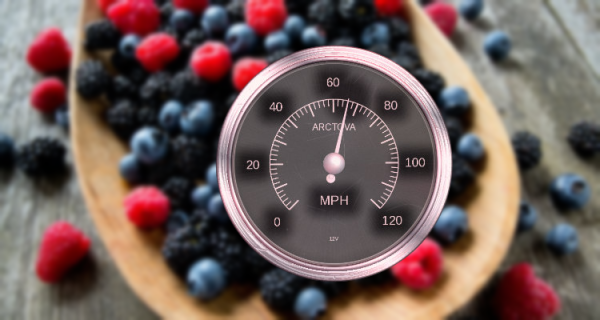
66 mph
